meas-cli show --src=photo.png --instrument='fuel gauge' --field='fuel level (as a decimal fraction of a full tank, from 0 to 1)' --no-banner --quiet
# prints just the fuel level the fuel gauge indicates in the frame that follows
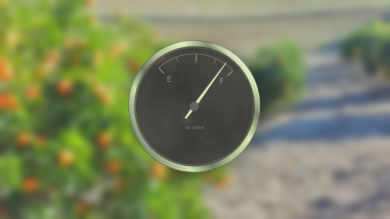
0.875
